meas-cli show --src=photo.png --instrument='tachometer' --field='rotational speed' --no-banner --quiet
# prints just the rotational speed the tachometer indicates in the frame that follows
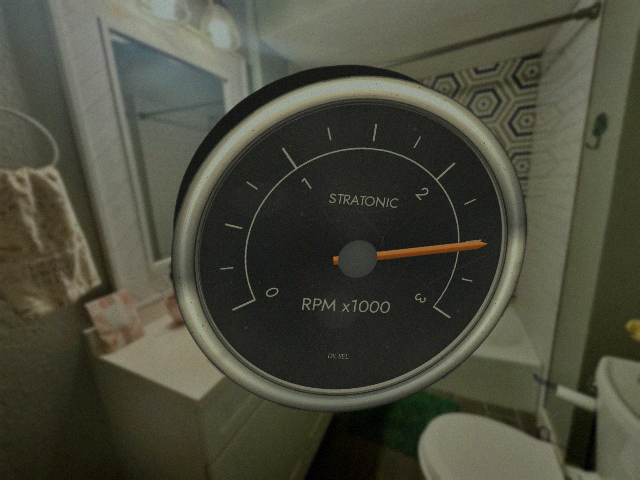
2500 rpm
